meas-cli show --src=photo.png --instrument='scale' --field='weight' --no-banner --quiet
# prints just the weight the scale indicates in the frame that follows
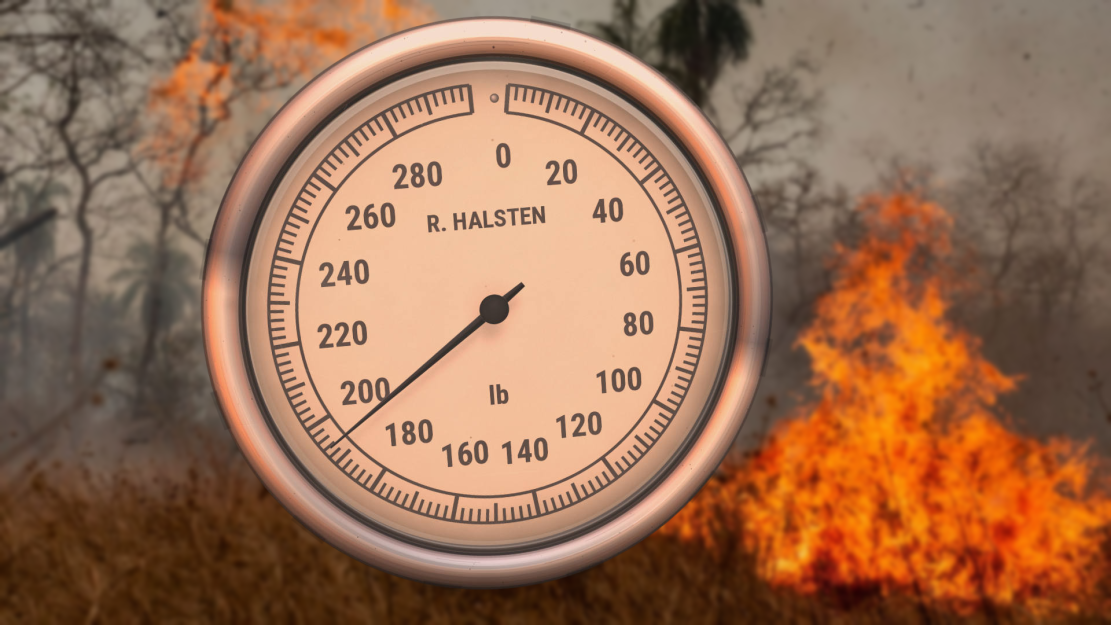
194 lb
